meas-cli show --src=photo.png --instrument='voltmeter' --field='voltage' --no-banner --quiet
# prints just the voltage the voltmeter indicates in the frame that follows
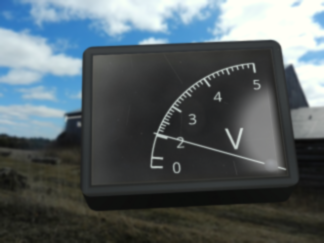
2 V
